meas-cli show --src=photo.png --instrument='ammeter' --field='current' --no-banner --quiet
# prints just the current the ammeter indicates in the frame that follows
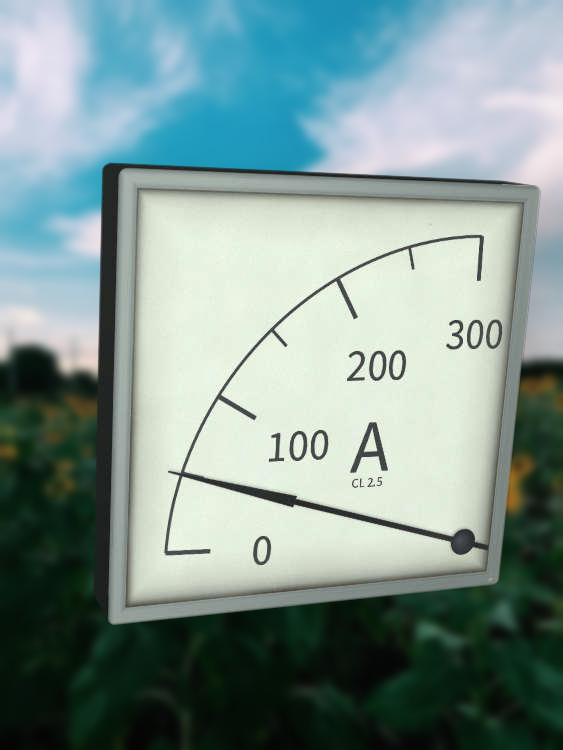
50 A
